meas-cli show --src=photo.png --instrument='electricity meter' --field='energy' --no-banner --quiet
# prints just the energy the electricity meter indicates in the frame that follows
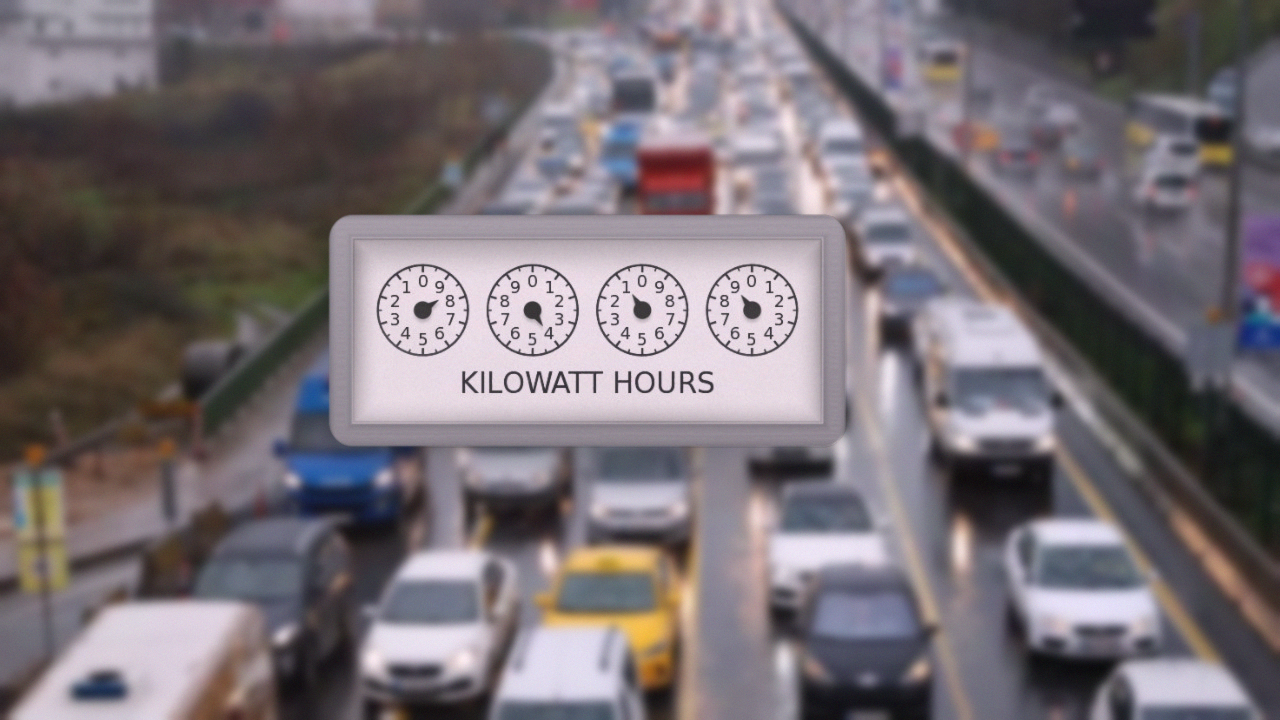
8409 kWh
